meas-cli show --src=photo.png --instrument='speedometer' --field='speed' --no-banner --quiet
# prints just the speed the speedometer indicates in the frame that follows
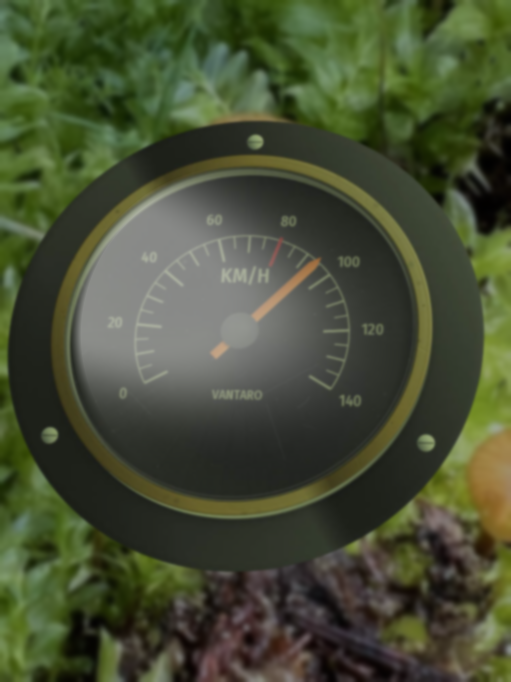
95 km/h
